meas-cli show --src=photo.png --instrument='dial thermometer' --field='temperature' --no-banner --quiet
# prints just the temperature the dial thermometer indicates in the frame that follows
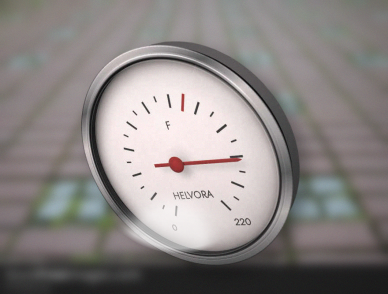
180 °F
